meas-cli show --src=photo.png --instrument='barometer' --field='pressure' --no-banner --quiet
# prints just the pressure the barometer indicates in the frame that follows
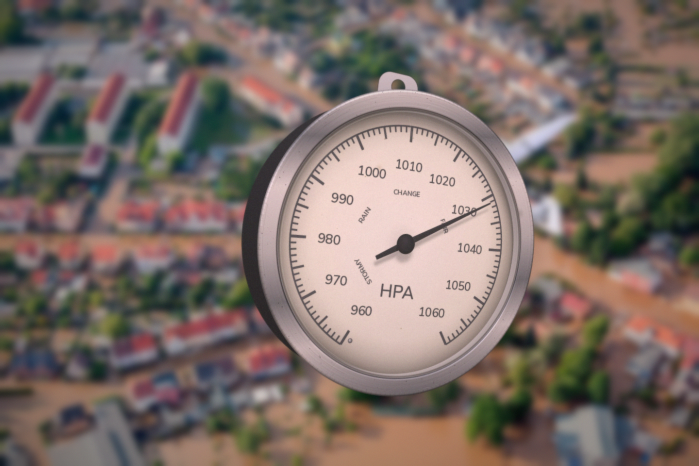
1031 hPa
